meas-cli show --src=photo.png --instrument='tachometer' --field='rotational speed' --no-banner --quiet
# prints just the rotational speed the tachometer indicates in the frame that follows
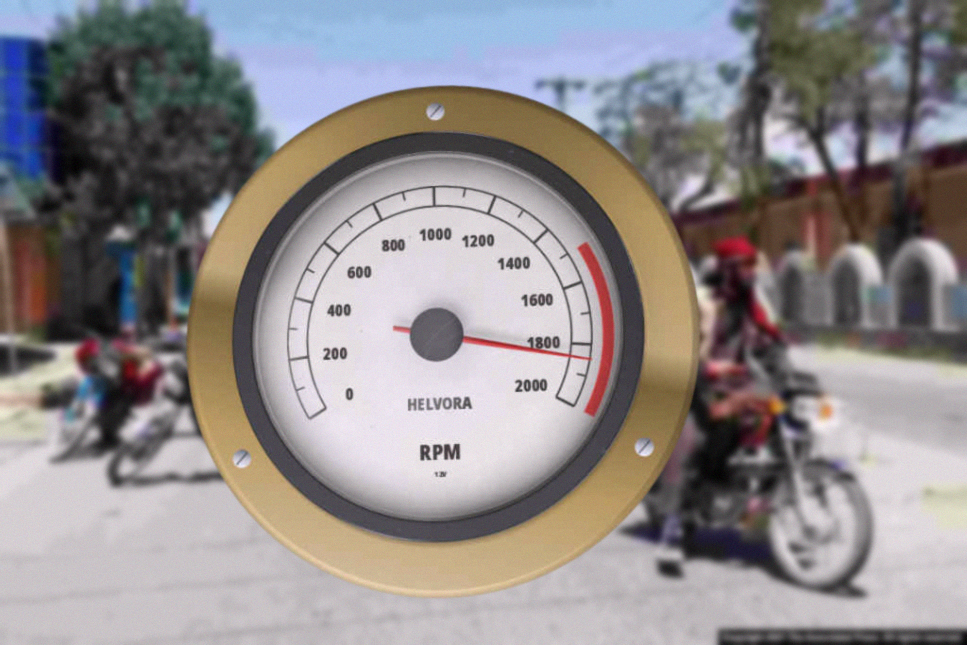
1850 rpm
